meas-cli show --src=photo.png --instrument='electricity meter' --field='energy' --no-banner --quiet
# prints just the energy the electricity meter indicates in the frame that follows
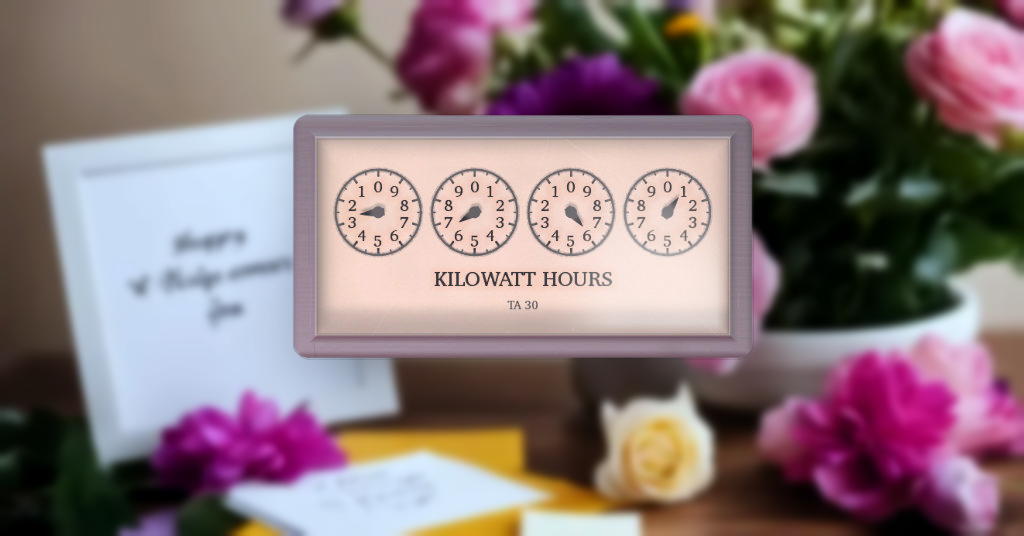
2661 kWh
